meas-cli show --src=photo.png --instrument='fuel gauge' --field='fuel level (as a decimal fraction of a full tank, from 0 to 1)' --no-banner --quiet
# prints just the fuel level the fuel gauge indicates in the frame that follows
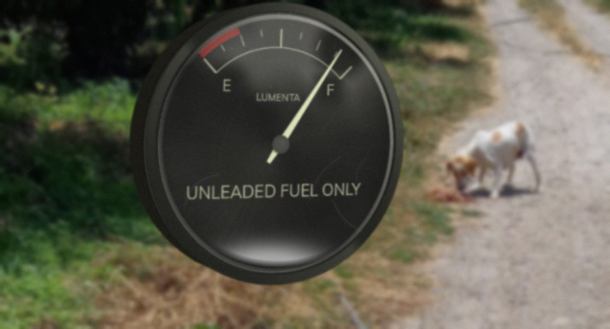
0.875
